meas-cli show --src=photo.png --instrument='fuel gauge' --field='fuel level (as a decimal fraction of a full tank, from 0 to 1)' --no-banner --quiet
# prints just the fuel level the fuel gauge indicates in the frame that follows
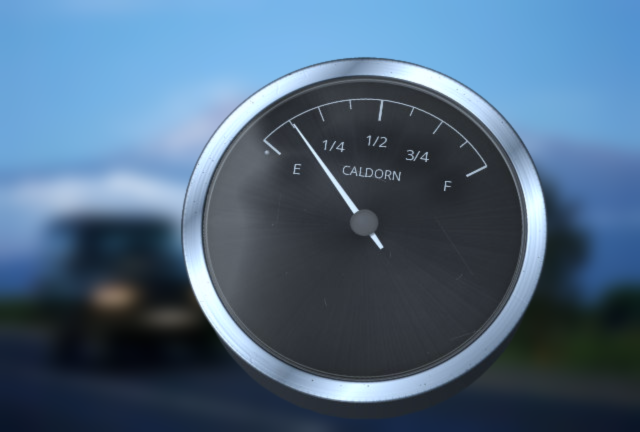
0.125
